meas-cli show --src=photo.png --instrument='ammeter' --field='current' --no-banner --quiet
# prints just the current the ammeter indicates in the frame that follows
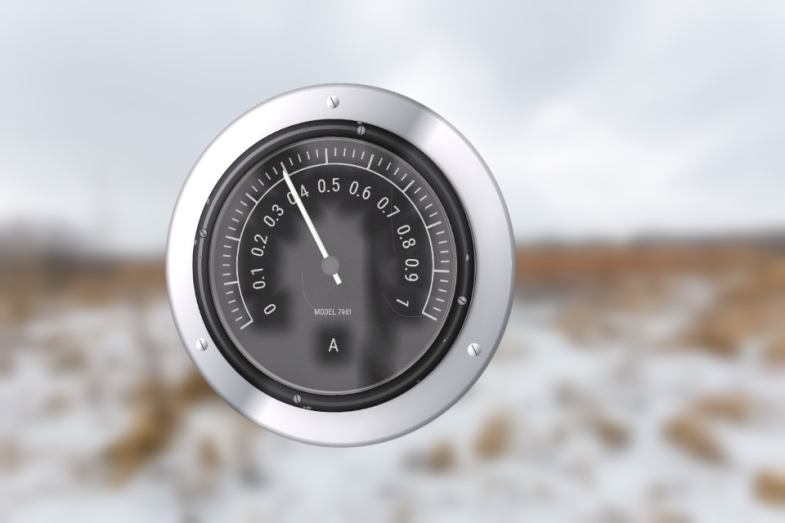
0.4 A
